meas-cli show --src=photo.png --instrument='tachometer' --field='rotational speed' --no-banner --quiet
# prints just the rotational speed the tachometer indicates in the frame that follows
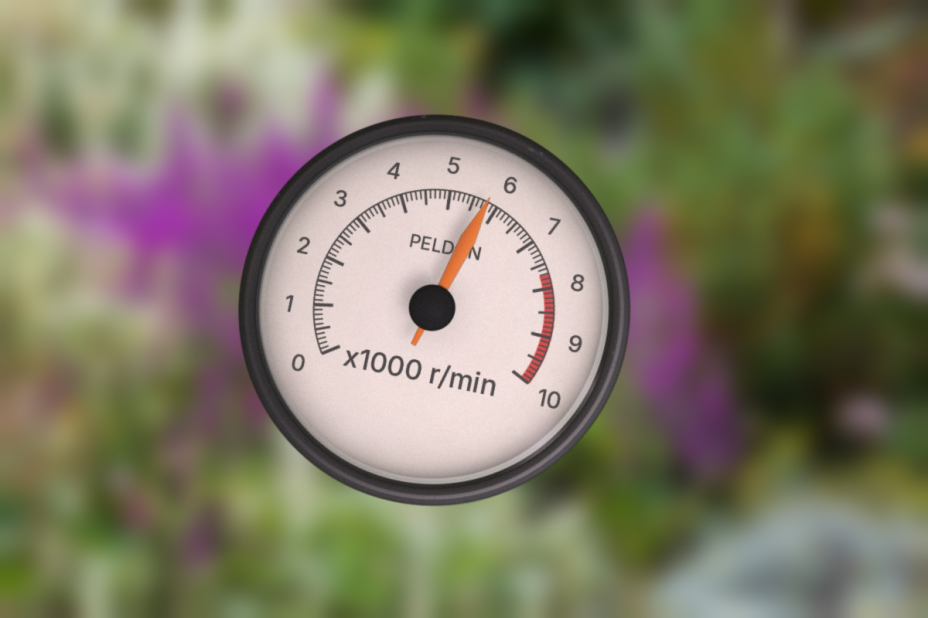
5800 rpm
